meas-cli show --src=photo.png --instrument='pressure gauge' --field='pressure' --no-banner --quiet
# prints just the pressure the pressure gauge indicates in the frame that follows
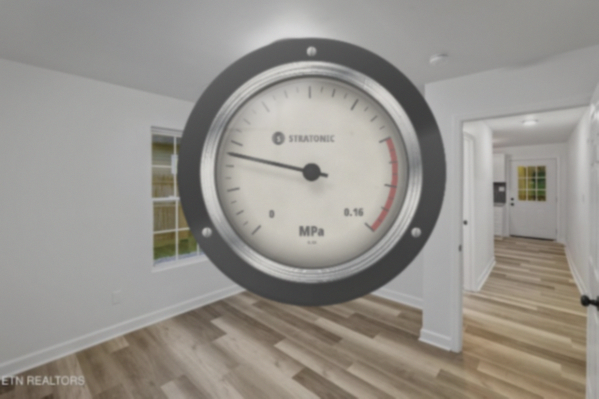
0.035 MPa
